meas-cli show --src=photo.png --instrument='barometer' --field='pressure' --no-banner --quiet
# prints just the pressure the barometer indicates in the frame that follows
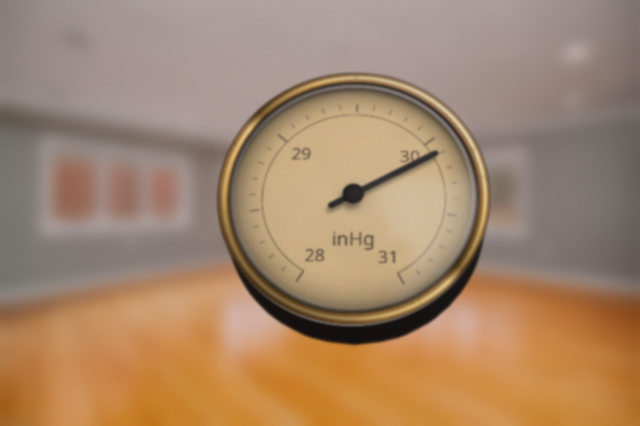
30.1 inHg
